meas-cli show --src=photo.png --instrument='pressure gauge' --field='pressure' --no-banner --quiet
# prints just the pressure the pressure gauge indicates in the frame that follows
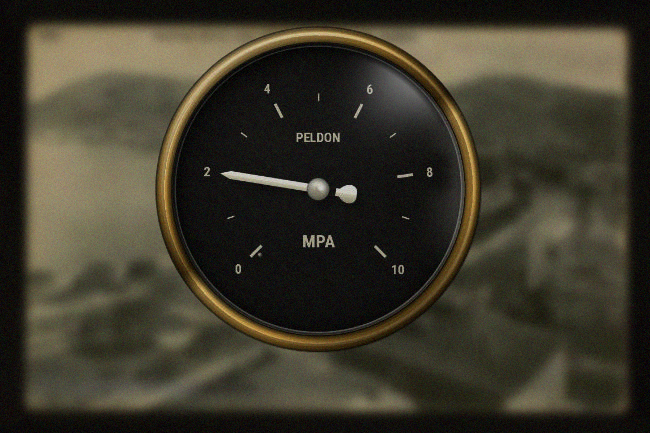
2 MPa
